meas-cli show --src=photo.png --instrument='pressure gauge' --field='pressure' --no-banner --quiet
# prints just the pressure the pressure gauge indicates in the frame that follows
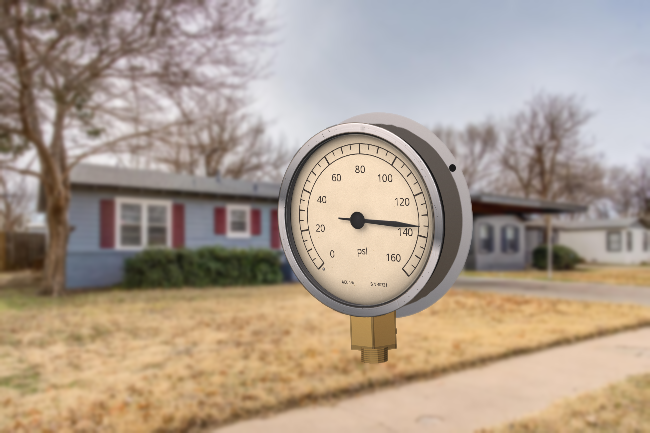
135 psi
